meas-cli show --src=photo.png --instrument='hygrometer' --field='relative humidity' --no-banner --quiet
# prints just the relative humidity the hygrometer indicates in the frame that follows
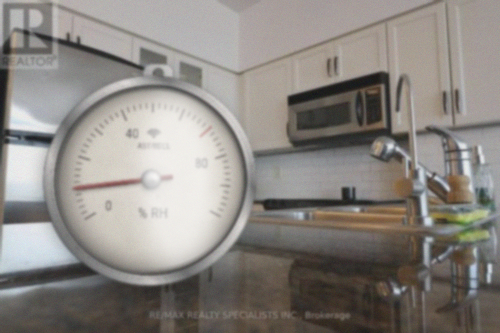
10 %
